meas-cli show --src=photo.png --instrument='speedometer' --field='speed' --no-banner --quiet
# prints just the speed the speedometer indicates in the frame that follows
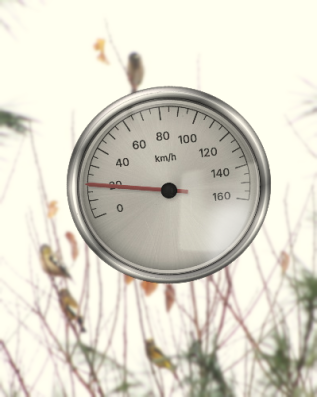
20 km/h
